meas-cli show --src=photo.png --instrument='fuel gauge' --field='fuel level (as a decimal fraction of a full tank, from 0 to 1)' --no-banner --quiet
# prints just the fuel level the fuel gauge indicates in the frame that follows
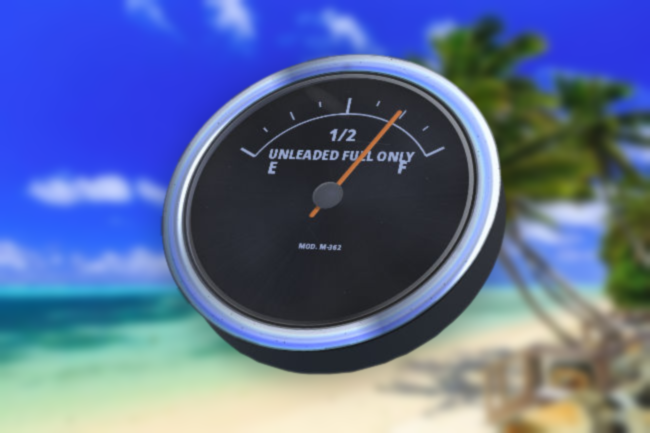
0.75
